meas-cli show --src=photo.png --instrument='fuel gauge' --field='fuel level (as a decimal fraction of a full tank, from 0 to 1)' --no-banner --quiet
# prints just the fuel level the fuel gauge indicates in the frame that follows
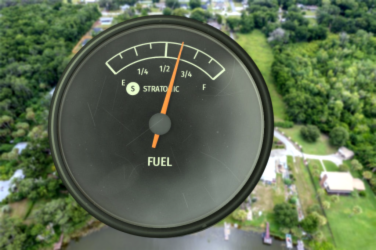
0.625
